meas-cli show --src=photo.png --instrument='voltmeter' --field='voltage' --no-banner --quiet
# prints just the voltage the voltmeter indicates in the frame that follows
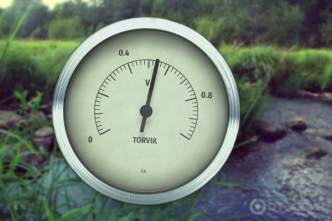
0.54 V
